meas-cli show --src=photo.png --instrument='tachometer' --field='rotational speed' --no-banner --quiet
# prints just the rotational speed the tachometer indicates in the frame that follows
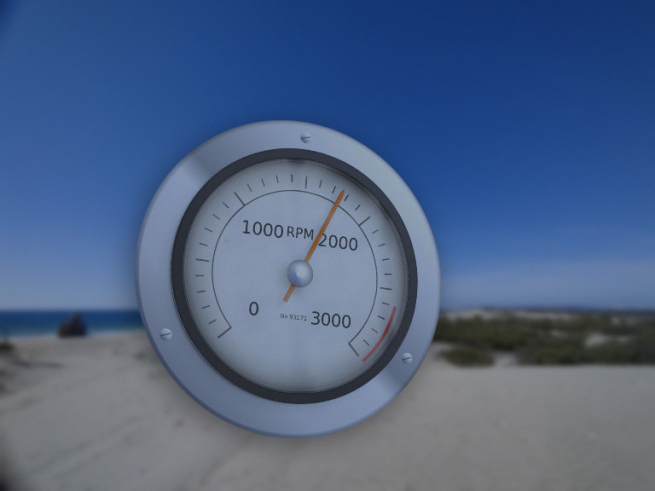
1750 rpm
